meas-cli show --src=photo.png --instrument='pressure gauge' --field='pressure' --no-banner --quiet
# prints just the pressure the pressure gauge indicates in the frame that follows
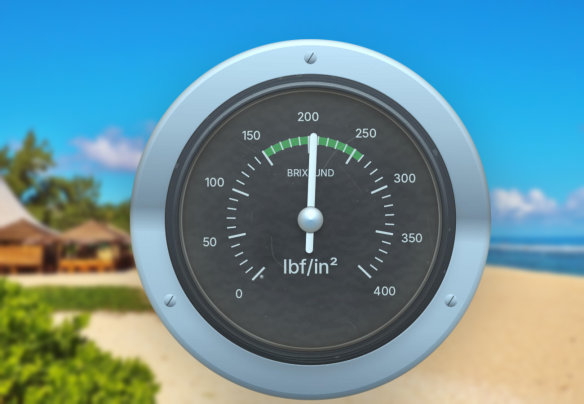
205 psi
